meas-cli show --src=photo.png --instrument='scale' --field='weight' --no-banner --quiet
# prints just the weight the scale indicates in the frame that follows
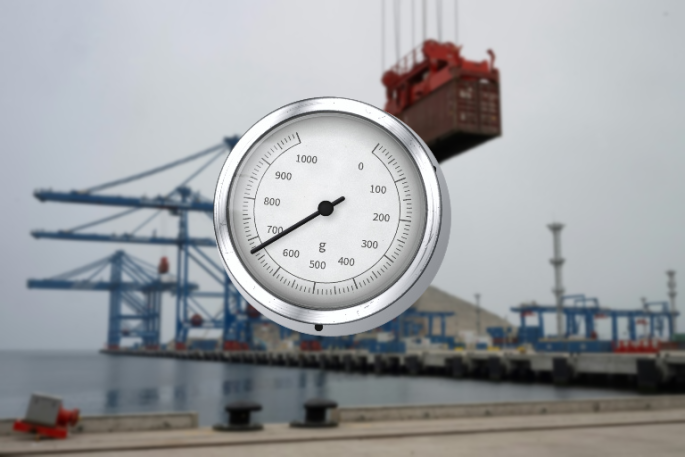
670 g
